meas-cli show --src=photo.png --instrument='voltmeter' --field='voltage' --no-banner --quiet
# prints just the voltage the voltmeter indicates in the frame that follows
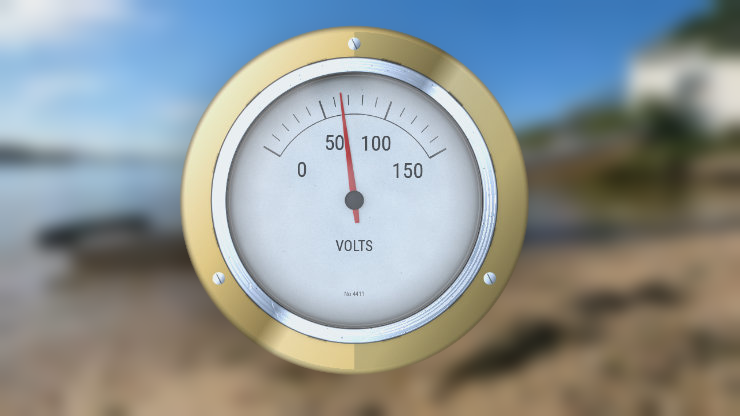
65 V
